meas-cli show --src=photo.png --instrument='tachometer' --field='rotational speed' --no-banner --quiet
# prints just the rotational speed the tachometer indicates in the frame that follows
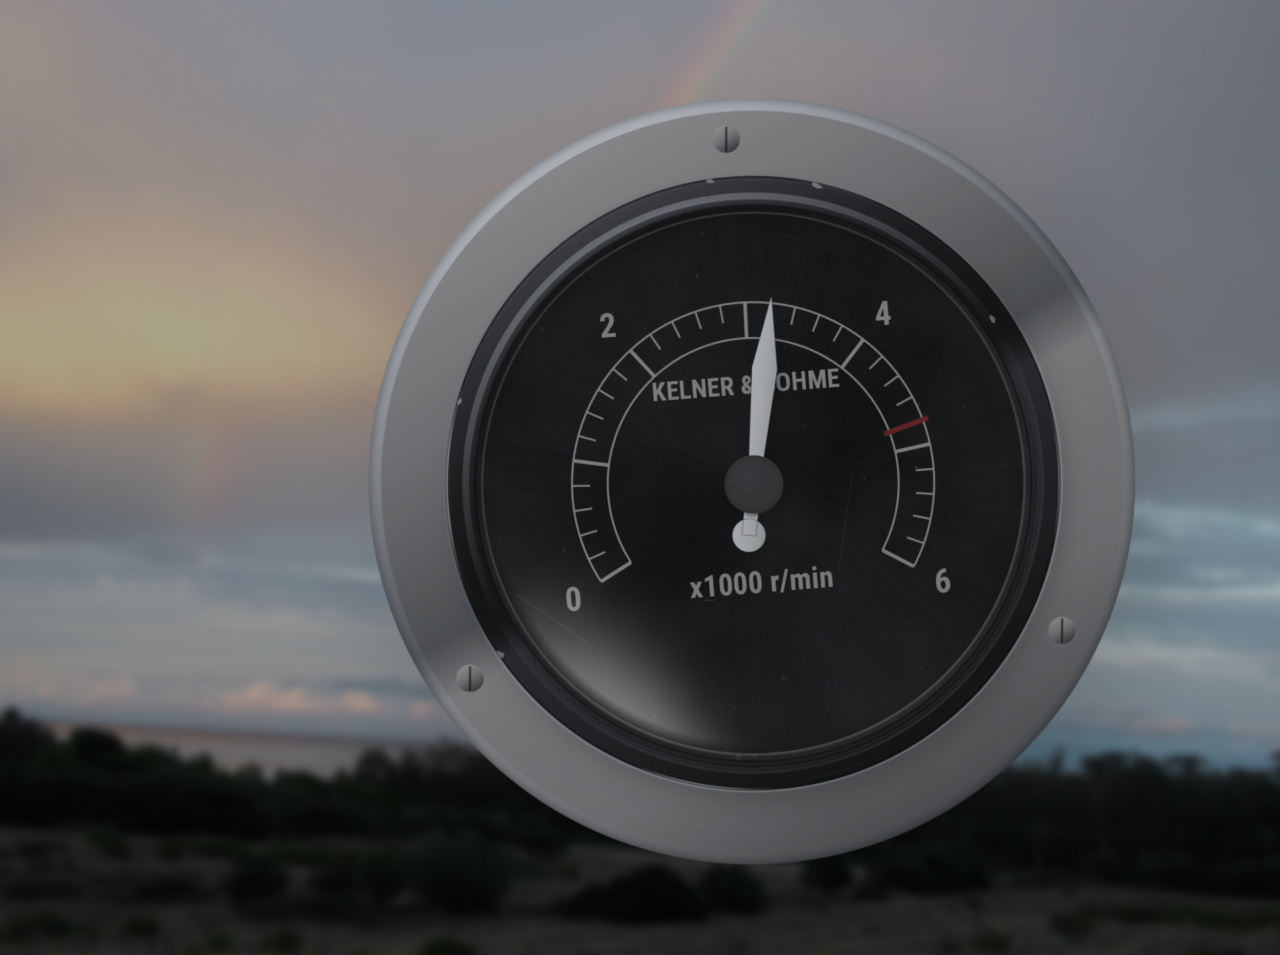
3200 rpm
